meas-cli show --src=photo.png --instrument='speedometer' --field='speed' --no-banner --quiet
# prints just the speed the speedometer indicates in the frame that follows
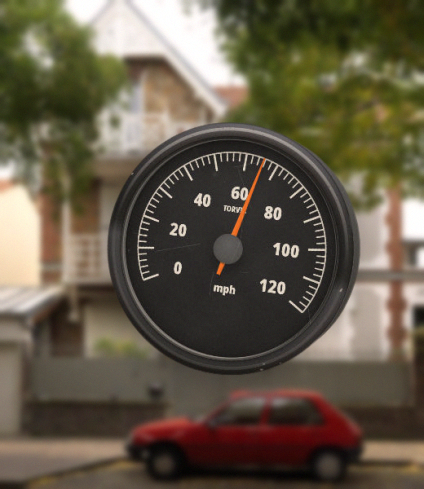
66 mph
